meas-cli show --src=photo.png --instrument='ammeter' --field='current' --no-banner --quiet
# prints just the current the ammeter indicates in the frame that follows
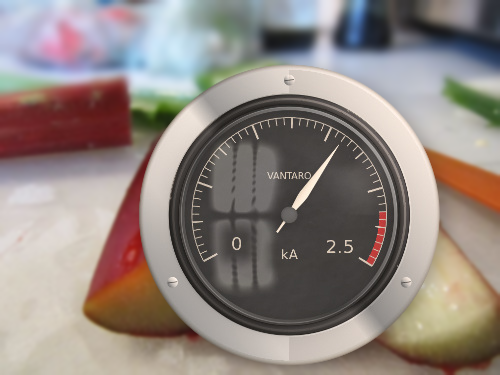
1.6 kA
